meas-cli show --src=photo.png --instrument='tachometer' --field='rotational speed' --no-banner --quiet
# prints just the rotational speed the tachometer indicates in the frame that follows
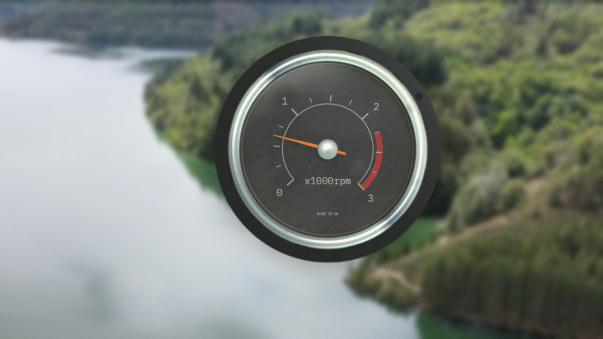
625 rpm
